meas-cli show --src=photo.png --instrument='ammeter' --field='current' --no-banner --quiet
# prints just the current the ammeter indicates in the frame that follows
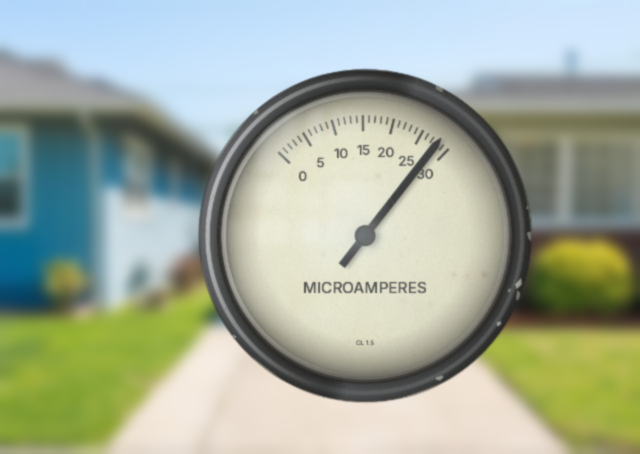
28 µA
